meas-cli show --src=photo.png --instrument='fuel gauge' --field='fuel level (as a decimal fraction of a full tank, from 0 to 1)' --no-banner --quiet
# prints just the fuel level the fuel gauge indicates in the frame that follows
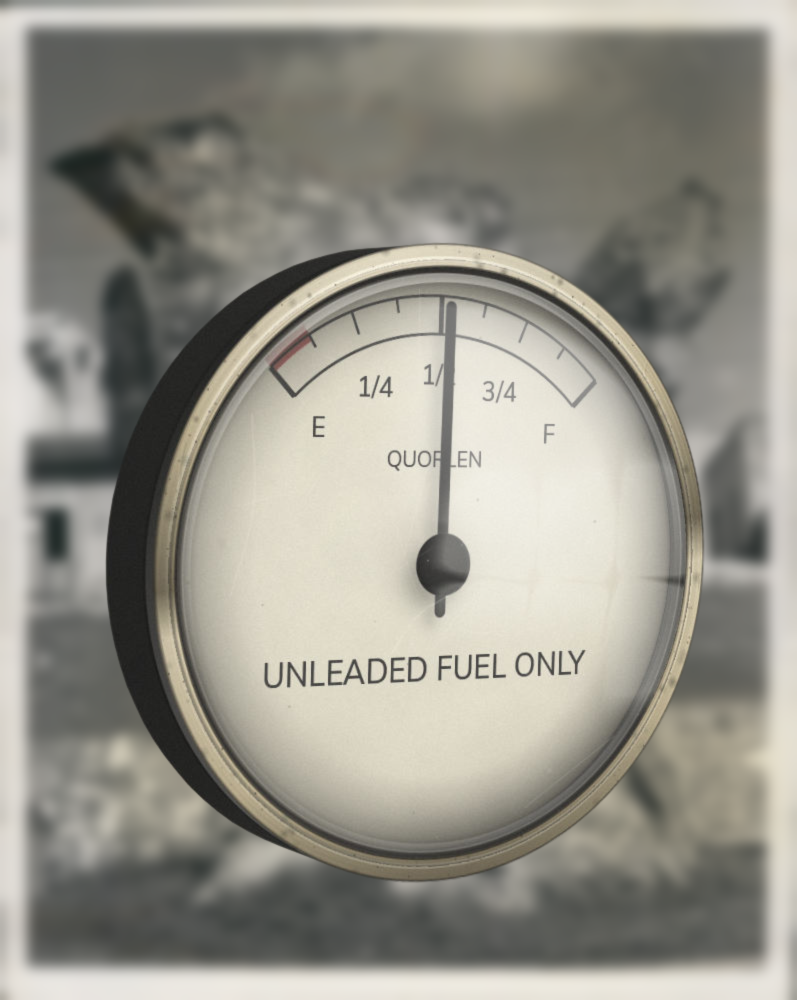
0.5
